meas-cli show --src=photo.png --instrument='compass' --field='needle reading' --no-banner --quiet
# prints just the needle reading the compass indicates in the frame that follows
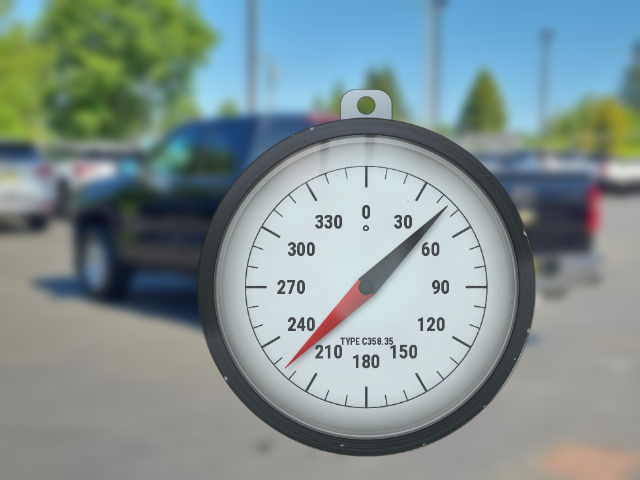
225 °
